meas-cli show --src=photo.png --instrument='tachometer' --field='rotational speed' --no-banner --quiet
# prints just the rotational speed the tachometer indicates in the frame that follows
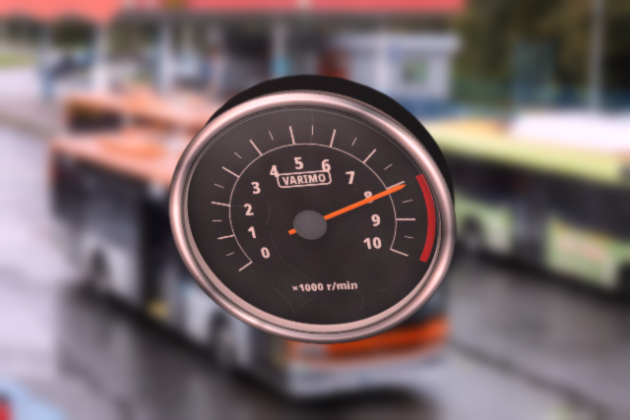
8000 rpm
